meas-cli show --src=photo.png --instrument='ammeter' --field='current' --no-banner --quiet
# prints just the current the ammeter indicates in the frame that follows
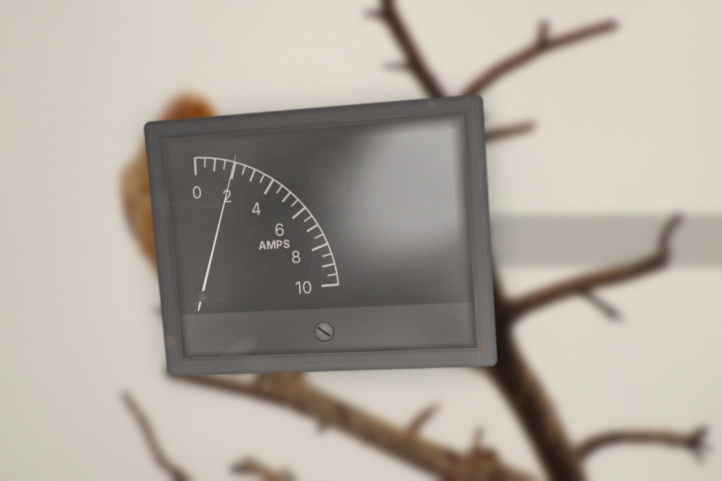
2 A
